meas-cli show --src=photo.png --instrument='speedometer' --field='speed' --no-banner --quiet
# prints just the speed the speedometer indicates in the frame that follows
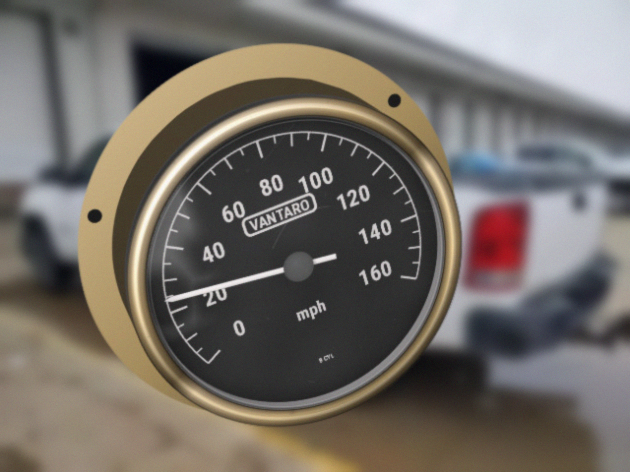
25 mph
